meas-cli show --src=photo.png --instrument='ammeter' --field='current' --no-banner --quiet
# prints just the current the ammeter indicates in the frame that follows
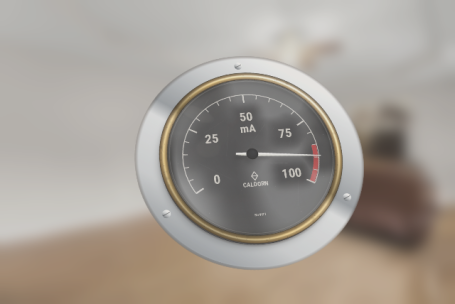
90 mA
